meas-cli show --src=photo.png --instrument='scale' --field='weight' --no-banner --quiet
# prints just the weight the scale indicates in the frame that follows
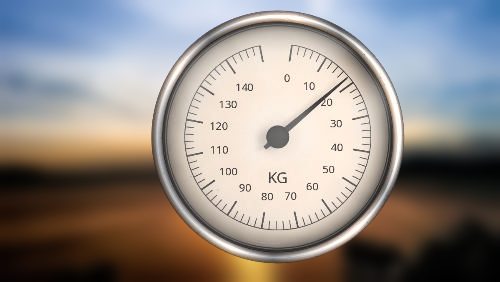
18 kg
